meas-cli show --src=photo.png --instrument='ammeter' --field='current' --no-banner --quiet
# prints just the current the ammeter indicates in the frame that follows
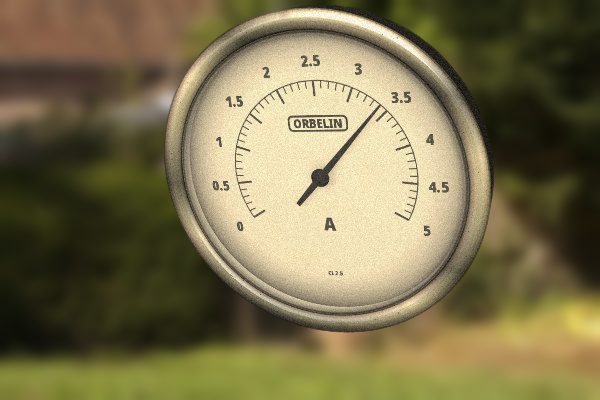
3.4 A
